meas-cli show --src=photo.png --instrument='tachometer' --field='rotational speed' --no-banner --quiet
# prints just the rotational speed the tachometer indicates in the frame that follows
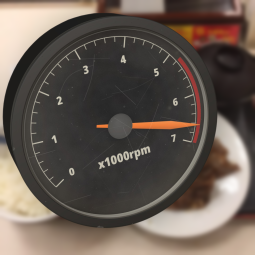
6600 rpm
